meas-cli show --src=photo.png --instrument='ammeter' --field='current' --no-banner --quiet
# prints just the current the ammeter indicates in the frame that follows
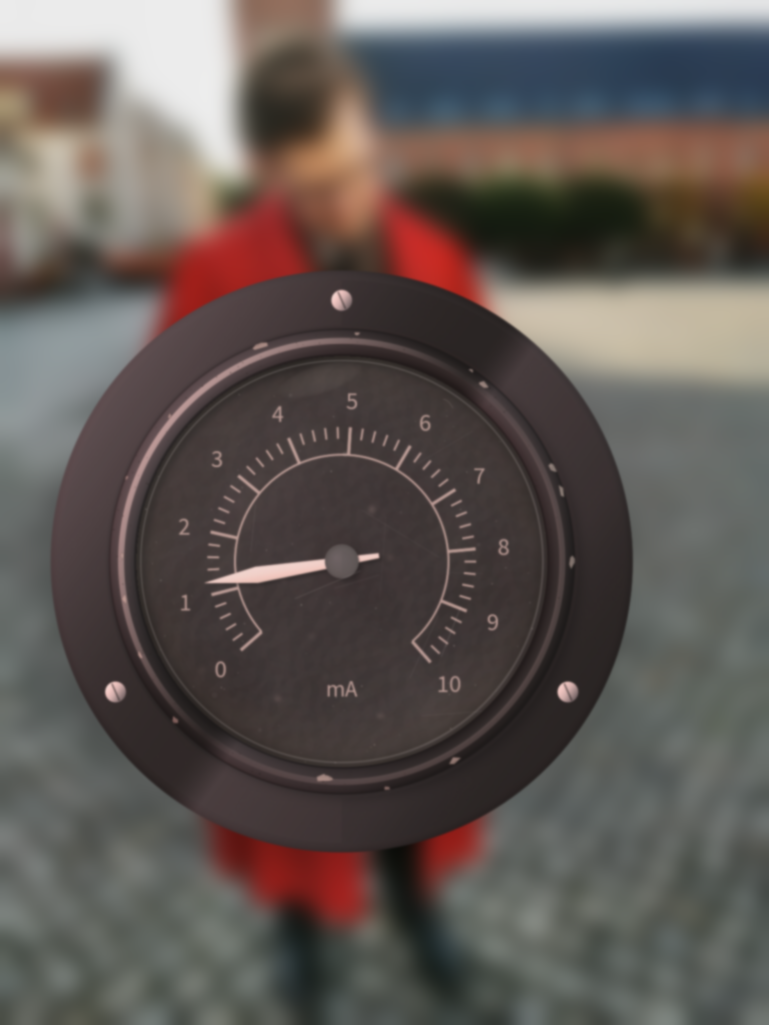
1.2 mA
